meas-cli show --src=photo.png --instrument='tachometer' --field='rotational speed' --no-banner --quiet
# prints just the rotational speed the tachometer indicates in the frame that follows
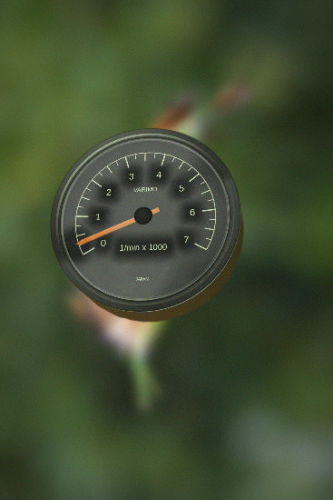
250 rpm
